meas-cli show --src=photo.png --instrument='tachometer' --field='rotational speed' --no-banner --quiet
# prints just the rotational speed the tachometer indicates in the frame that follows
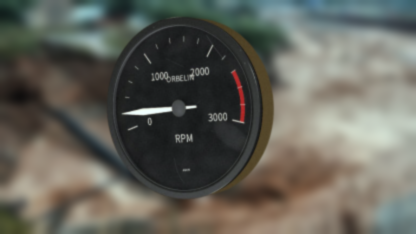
200 rpm
